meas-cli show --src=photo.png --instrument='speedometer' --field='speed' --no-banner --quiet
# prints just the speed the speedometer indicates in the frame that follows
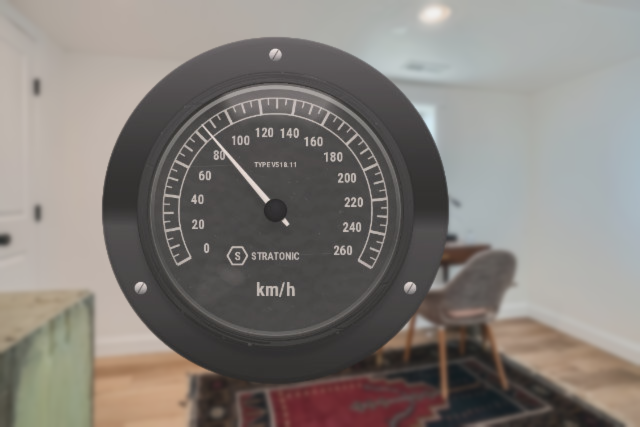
85 km/h
